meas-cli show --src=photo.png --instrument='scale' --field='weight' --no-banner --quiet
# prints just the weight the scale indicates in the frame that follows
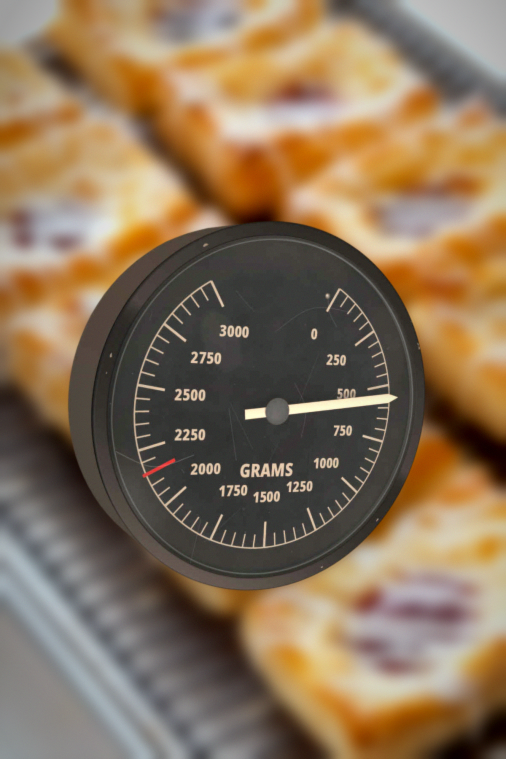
550 g
